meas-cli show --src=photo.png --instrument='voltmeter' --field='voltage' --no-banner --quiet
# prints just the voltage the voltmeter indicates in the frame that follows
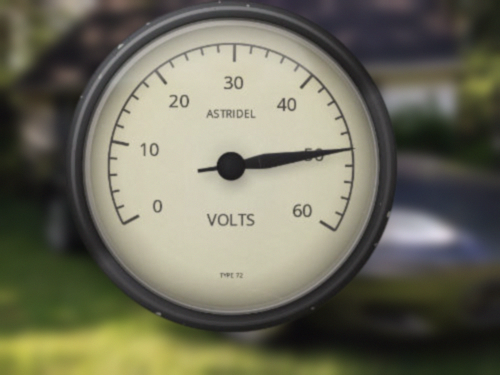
50 V
